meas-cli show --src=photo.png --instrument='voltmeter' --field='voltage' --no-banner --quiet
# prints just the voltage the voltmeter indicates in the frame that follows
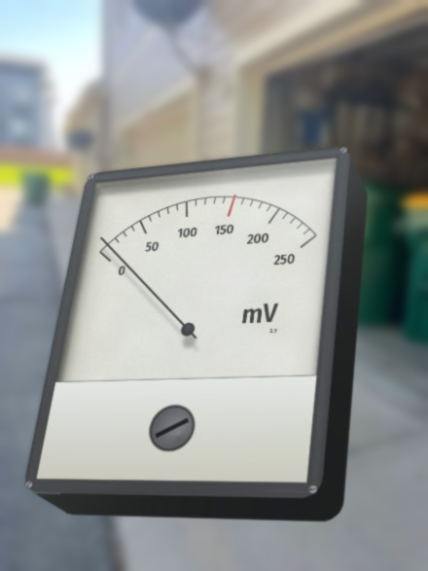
10 mV
